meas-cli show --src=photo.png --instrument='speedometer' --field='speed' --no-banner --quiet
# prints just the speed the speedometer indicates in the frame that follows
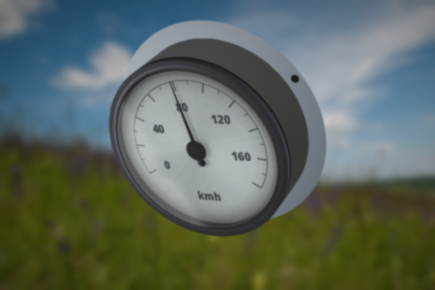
80 km/h
